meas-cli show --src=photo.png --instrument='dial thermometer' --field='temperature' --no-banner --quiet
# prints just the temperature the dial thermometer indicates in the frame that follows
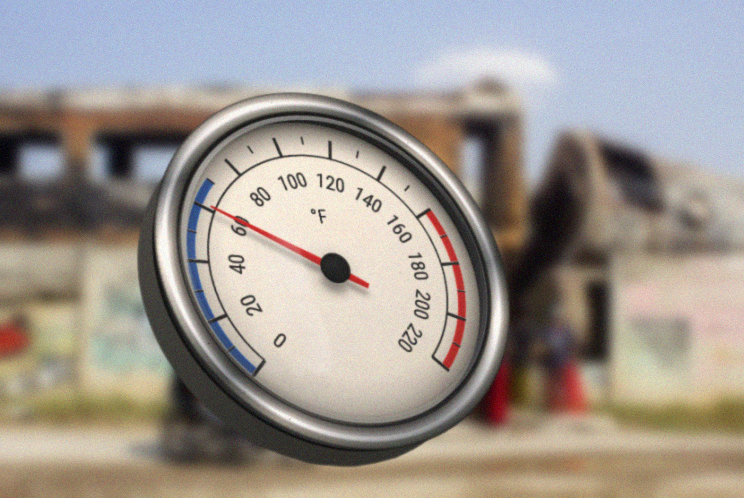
60 °F
